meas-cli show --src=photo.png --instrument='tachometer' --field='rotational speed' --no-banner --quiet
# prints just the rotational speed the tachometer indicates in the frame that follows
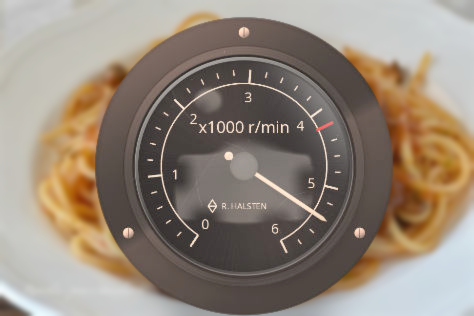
5400 rpm
